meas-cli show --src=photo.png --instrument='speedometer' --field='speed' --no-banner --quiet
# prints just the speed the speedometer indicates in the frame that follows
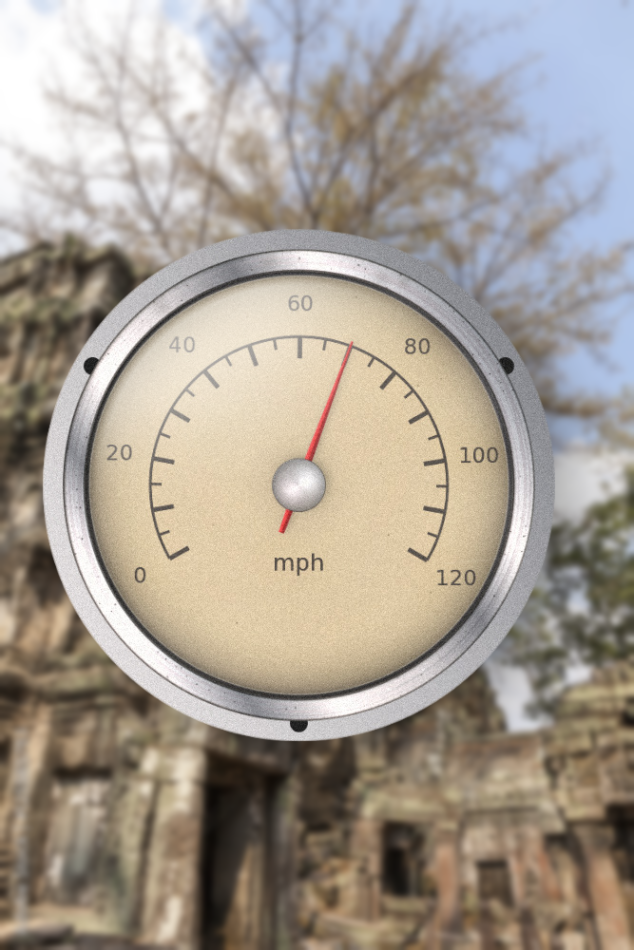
70 mph
